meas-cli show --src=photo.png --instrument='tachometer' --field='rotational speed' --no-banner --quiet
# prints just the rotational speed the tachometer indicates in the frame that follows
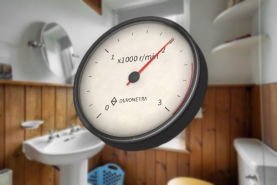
2000 rpm
